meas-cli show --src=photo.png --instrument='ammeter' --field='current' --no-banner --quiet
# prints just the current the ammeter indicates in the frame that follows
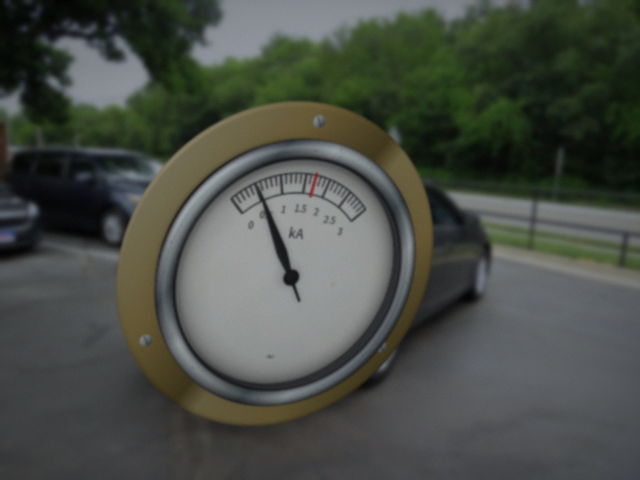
0.5 kA
